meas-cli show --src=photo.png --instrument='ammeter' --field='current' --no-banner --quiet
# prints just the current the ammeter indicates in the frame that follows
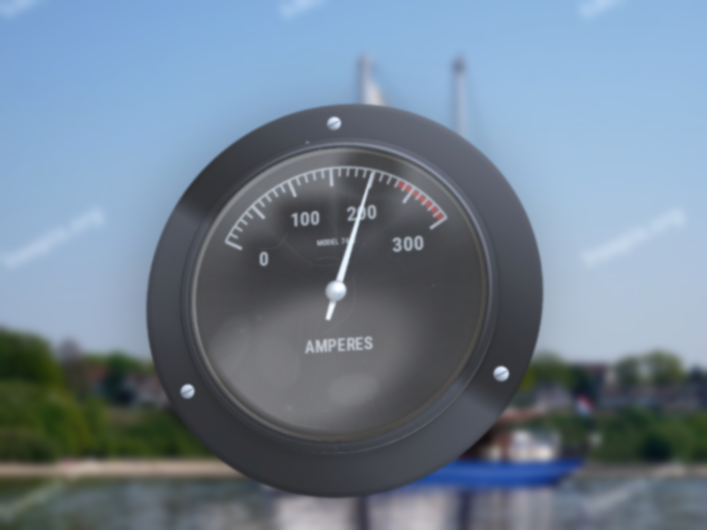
200 A
